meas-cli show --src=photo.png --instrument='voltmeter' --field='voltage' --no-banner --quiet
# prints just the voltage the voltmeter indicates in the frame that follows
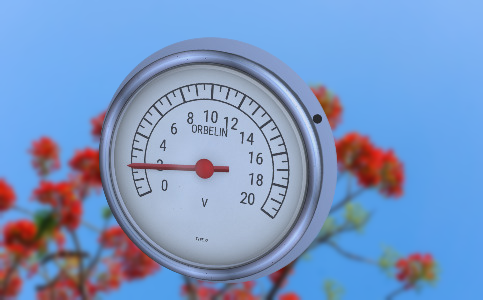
2 V
